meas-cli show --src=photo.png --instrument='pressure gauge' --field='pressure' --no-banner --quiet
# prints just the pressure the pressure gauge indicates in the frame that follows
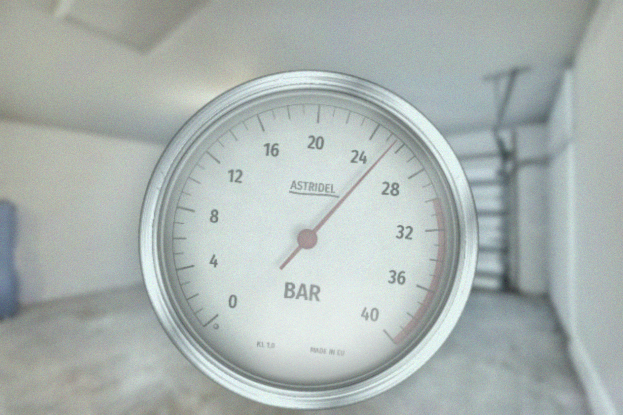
25.5 bar
